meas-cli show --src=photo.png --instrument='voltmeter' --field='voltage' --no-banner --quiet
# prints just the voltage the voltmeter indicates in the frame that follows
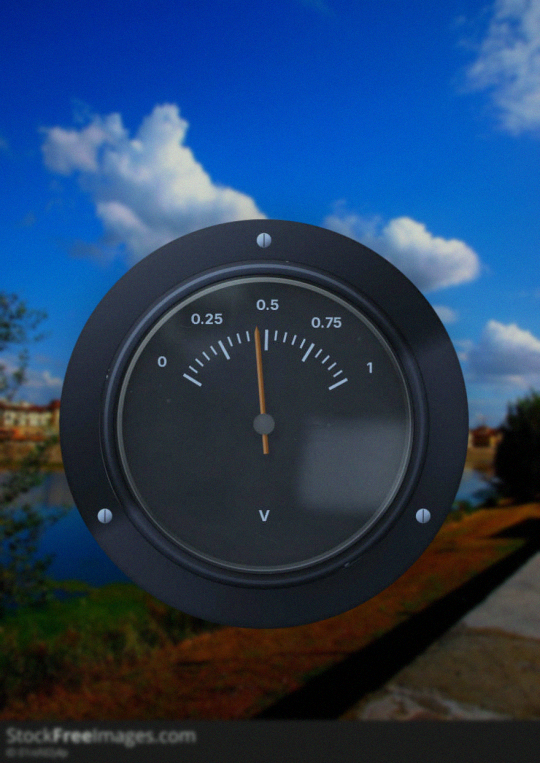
0.45 V
